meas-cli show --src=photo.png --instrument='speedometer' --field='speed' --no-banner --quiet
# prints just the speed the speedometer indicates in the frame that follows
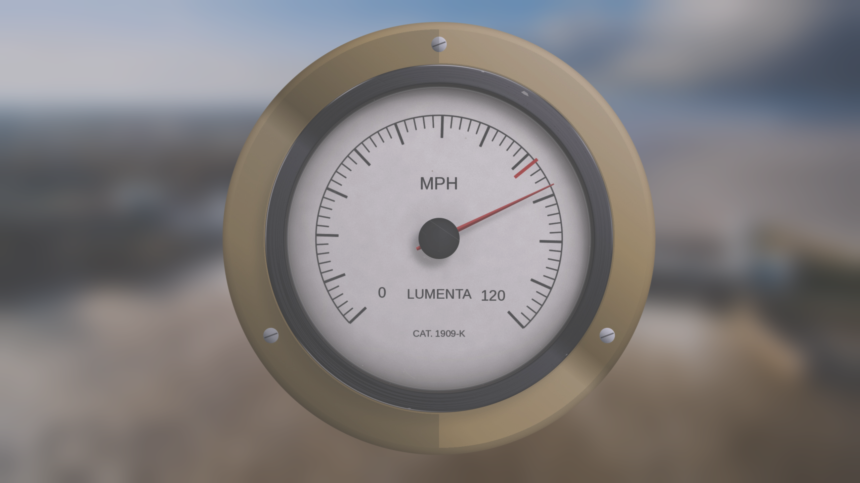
88 mph
